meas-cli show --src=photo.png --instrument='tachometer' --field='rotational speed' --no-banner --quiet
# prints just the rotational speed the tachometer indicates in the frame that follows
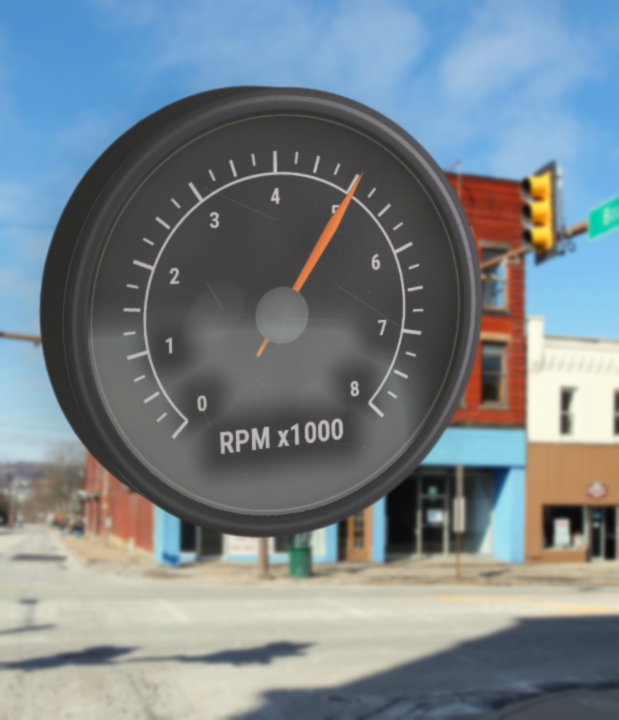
5000 rpm
